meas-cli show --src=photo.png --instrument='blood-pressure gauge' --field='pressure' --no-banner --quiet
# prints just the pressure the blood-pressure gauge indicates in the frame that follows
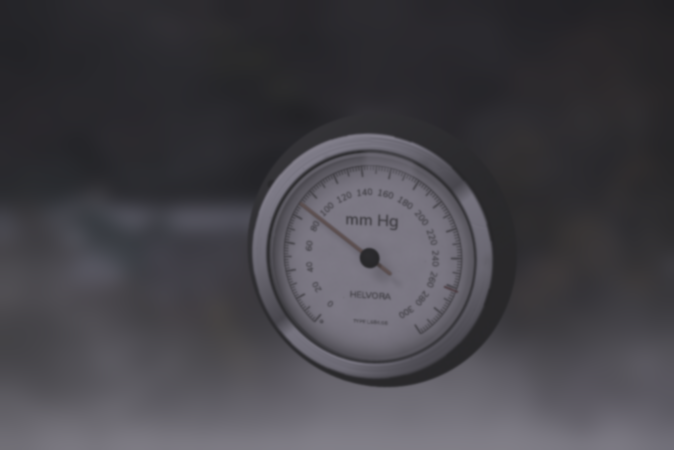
90 mmHg
